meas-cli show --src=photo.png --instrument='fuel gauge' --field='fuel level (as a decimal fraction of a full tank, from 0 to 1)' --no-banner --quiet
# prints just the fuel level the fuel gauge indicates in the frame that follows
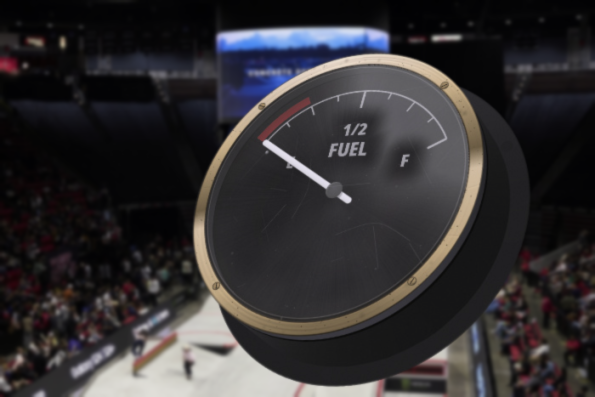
0
